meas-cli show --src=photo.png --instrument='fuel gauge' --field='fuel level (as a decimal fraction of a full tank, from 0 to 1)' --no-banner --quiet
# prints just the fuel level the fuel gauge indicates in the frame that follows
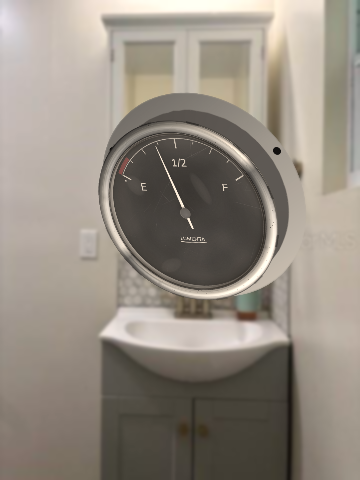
0.375
